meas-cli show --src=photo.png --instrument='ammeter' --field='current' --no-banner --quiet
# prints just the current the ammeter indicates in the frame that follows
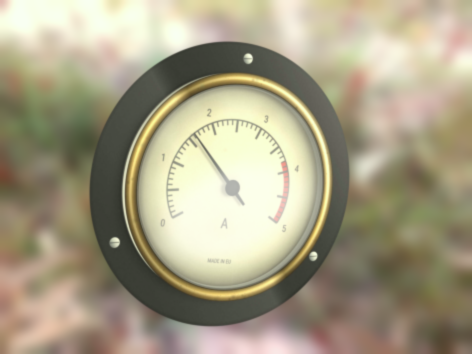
1.6 A
